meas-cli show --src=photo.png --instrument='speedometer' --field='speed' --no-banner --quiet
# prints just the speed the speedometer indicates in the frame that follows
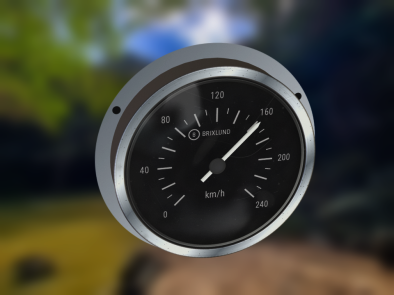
160 km/h
